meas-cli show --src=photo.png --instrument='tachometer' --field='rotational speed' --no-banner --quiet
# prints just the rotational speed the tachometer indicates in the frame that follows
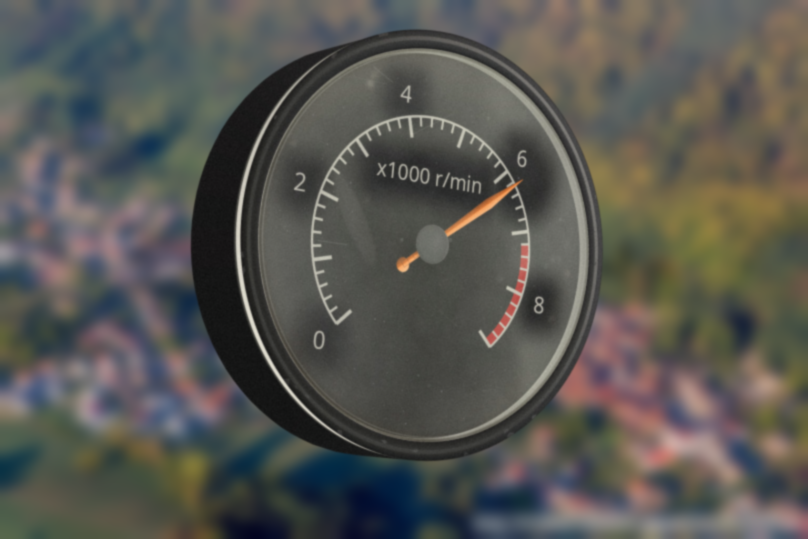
6200 rpm
